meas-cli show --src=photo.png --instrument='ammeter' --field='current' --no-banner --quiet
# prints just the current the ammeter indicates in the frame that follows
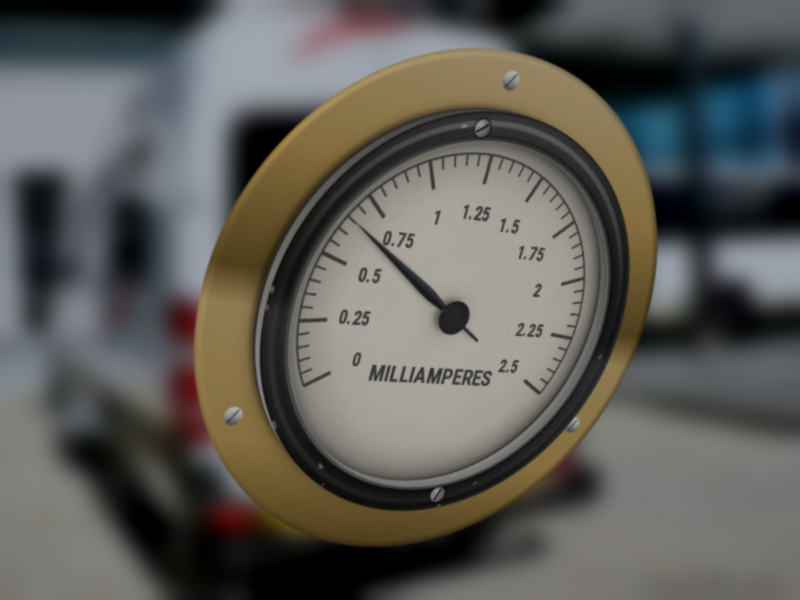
0.65 mA
